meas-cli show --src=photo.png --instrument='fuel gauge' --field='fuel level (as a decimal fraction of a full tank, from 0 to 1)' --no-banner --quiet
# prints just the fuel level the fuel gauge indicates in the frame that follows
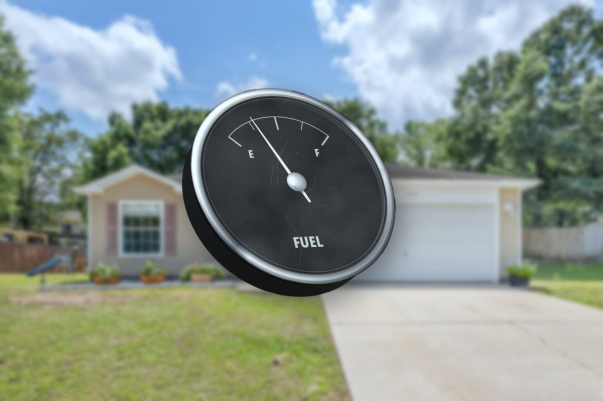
0.25
